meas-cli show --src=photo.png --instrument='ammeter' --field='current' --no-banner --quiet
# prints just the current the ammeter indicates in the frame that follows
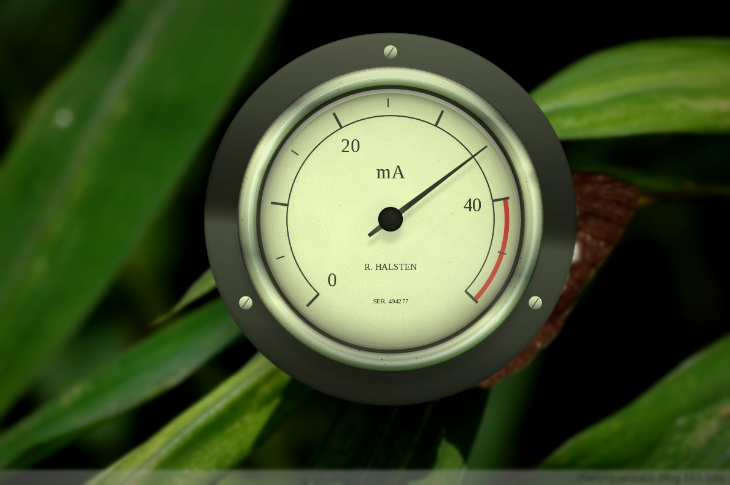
35 mA
